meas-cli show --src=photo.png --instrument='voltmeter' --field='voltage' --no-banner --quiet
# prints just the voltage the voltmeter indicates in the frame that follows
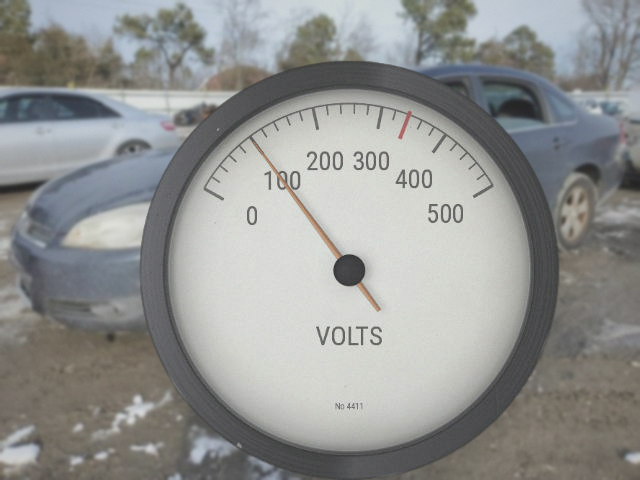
100 V
